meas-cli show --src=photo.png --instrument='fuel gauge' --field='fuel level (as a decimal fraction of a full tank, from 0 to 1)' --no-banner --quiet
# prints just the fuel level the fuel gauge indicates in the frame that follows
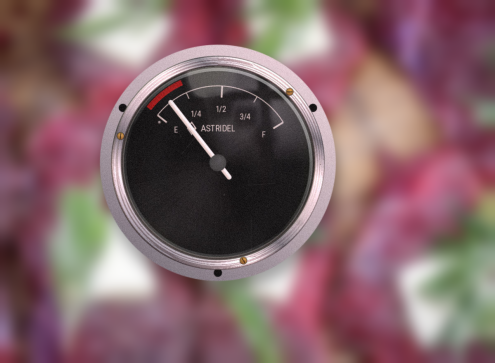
0.125
